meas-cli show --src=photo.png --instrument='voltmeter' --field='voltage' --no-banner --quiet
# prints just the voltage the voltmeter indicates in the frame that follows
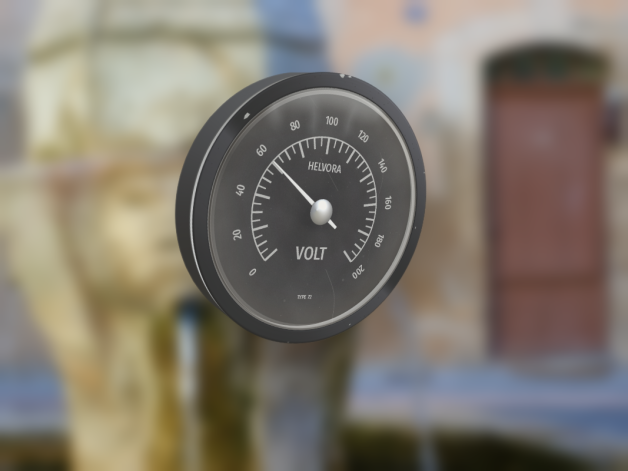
60 V
